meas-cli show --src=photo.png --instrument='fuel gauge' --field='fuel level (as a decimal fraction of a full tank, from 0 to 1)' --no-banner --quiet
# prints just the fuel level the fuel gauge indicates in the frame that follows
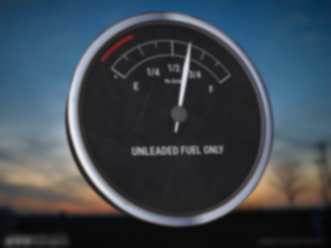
0.625
